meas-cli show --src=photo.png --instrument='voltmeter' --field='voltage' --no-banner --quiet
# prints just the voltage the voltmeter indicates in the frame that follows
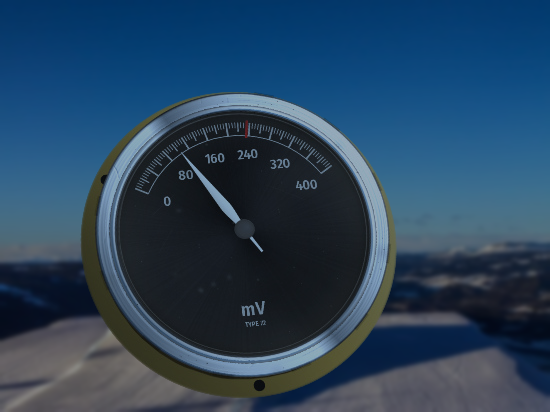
100 mV
